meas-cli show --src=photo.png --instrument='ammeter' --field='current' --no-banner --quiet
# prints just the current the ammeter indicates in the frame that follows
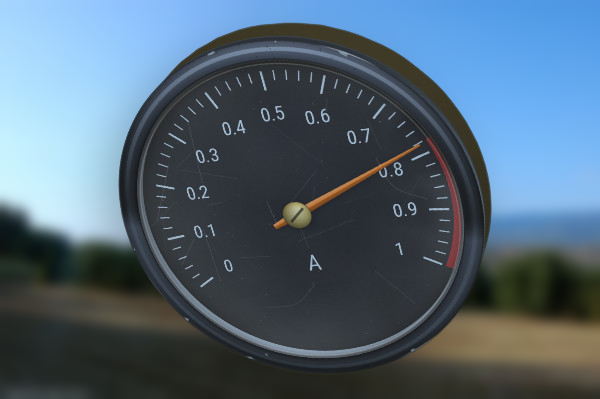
0.78 A
